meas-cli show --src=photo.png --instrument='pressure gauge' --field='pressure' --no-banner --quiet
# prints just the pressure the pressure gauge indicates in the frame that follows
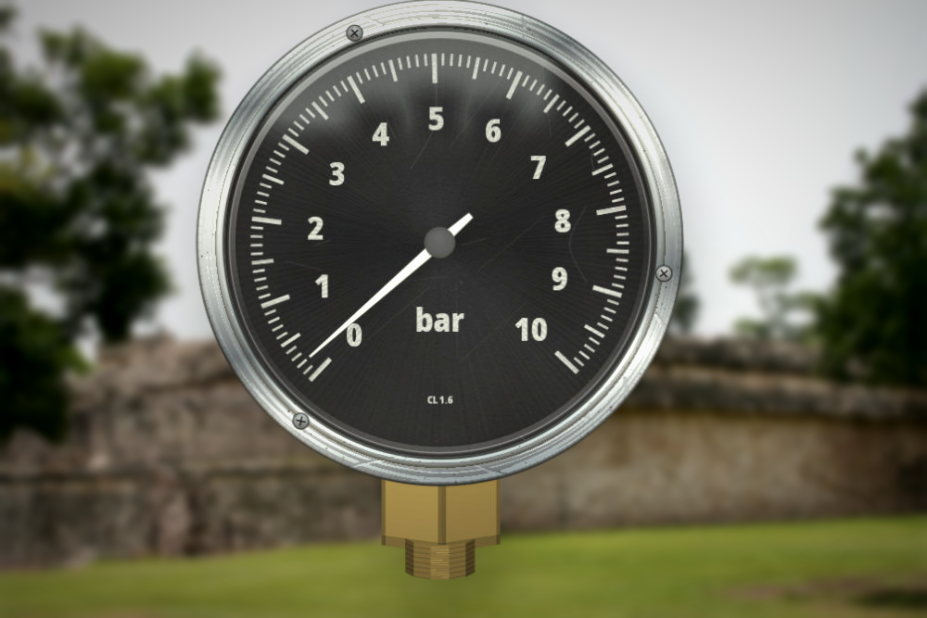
0.2 bar
